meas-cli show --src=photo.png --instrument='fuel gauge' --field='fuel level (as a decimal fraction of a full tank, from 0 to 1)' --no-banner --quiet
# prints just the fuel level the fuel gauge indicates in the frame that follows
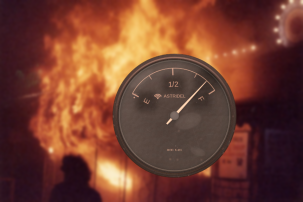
0.875
